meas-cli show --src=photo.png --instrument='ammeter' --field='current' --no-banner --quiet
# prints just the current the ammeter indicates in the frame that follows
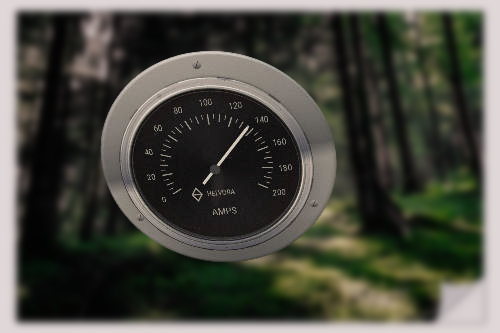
135 A
